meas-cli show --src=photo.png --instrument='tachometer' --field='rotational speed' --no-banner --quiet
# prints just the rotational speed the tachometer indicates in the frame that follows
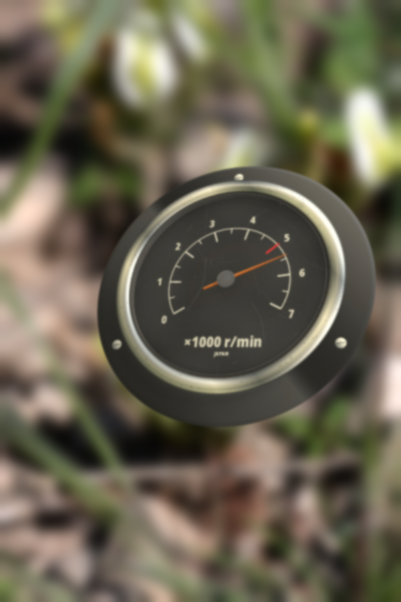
5500 rpm
